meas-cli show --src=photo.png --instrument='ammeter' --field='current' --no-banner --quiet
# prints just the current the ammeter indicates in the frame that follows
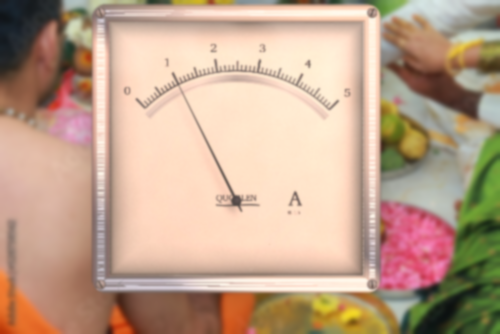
1 A
